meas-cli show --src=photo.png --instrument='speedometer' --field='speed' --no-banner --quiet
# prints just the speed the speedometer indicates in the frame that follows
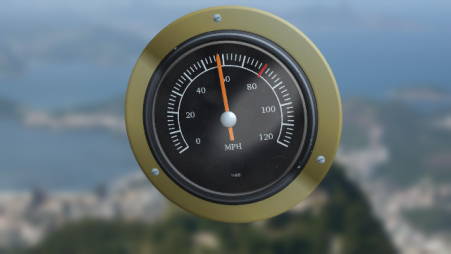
58 mph
